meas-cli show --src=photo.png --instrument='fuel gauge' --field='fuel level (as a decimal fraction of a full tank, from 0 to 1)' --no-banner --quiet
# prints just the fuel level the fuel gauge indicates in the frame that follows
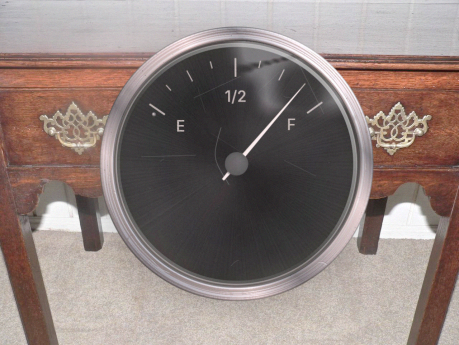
0.875
